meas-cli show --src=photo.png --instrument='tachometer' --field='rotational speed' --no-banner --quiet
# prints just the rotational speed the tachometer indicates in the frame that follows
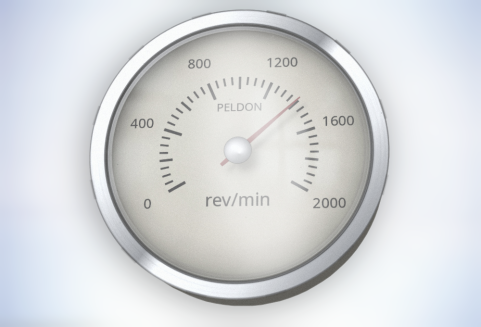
1400 rpm
